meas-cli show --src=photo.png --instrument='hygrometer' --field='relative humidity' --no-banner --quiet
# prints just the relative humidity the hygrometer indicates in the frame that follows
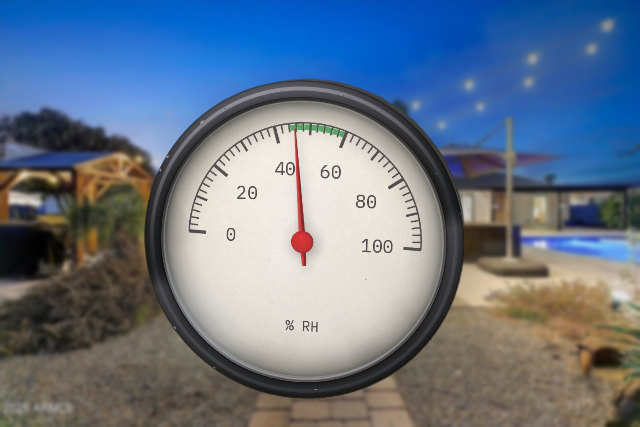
46 %
